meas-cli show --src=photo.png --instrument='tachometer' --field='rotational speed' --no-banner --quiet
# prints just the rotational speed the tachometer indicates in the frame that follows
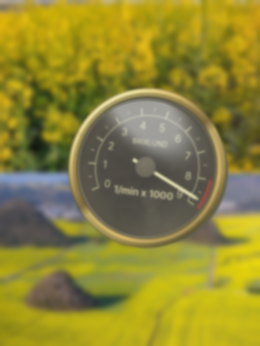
8750 rpm
